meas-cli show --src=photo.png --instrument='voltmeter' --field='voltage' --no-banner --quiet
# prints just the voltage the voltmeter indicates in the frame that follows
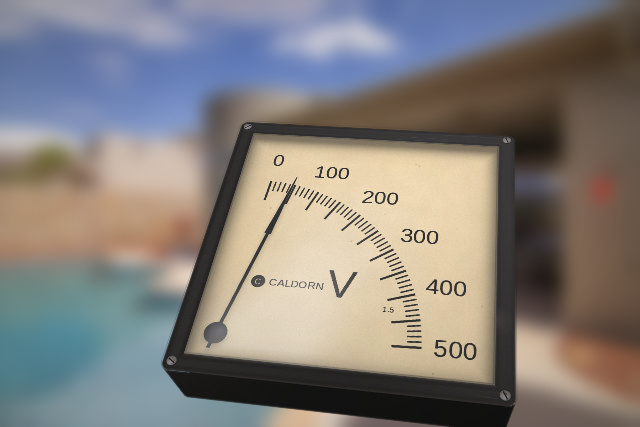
50 V
